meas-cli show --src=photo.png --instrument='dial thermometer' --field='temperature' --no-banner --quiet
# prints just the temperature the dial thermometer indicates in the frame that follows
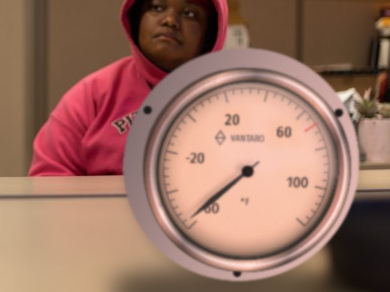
-56 °F
